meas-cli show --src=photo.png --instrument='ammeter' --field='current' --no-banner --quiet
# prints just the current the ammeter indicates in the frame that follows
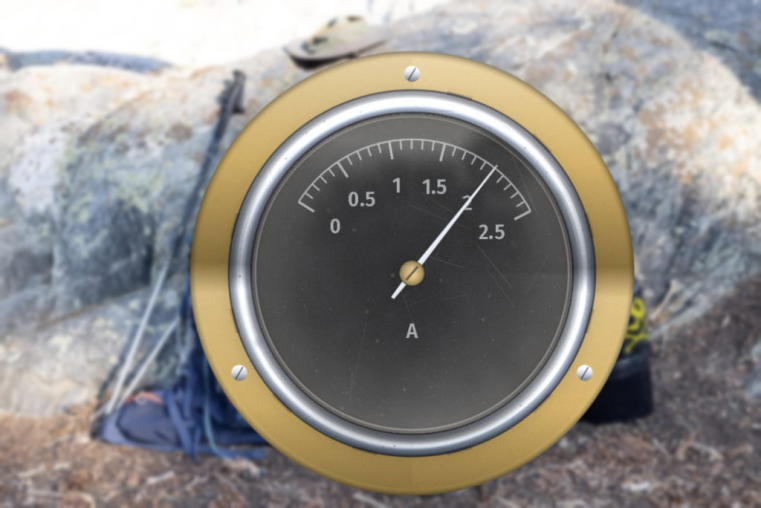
2 A
